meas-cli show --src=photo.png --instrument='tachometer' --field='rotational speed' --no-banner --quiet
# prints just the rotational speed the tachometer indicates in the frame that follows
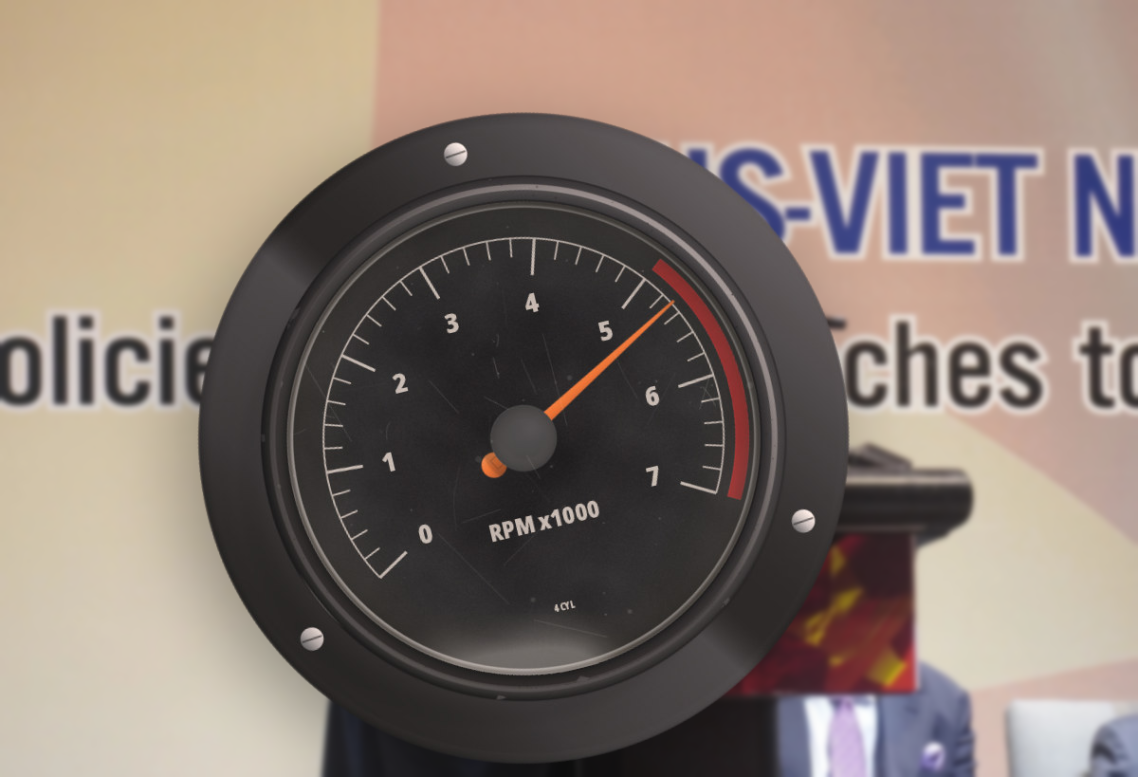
5300 rpm
